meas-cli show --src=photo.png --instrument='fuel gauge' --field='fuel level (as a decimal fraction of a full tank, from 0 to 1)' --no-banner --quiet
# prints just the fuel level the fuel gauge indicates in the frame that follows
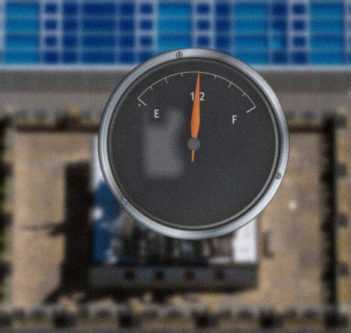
0.5
